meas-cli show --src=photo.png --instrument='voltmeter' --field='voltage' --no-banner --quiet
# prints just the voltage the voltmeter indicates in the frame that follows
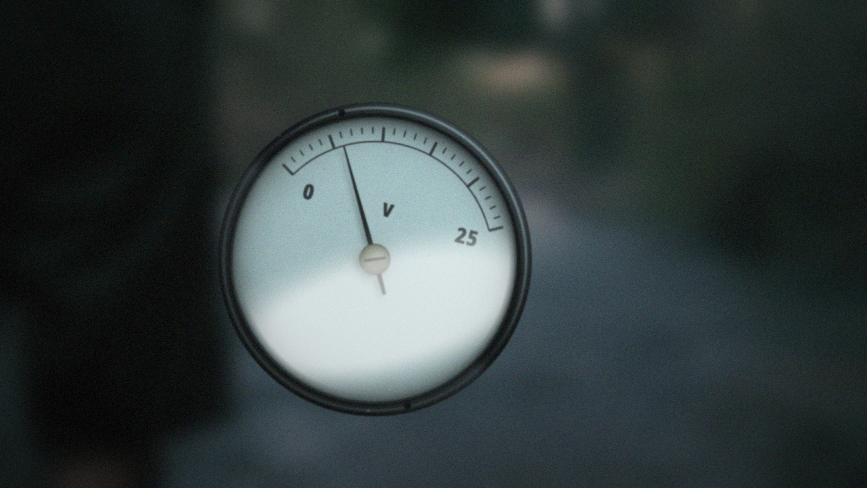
6 V
